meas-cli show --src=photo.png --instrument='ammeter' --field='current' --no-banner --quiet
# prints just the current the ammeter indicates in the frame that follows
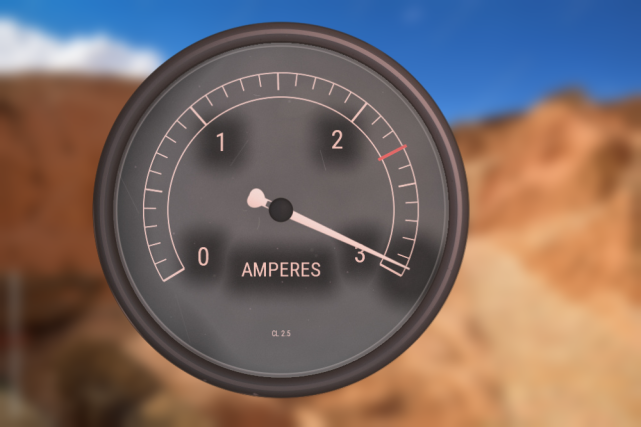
2.95 A
